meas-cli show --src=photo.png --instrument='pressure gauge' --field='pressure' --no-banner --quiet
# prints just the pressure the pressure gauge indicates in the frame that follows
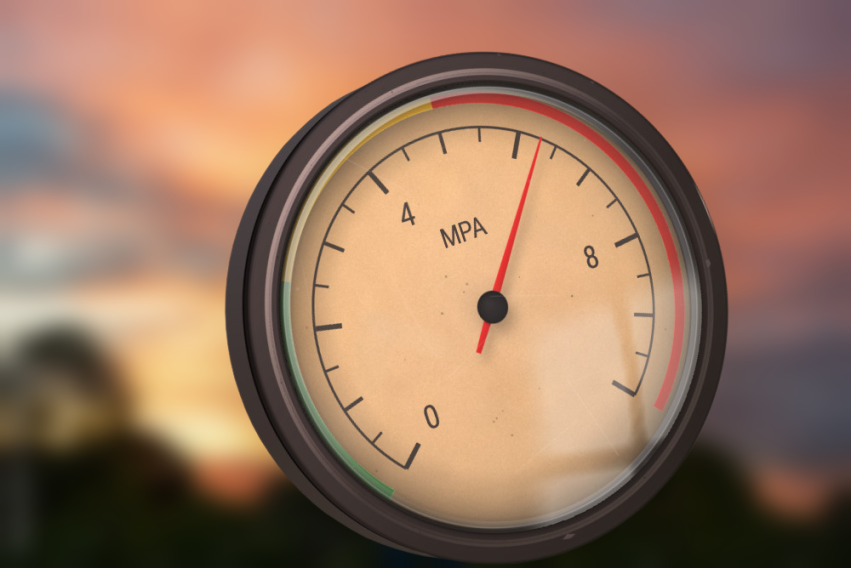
6.25 MPa
